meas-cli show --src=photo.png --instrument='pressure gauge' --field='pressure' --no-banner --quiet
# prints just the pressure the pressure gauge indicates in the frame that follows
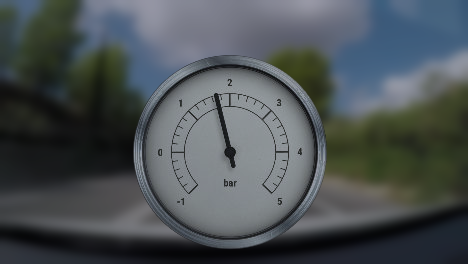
1.7 bar
